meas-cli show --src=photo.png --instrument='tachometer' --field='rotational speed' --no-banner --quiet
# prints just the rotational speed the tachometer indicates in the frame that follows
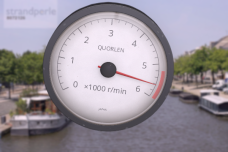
5600 rpm
